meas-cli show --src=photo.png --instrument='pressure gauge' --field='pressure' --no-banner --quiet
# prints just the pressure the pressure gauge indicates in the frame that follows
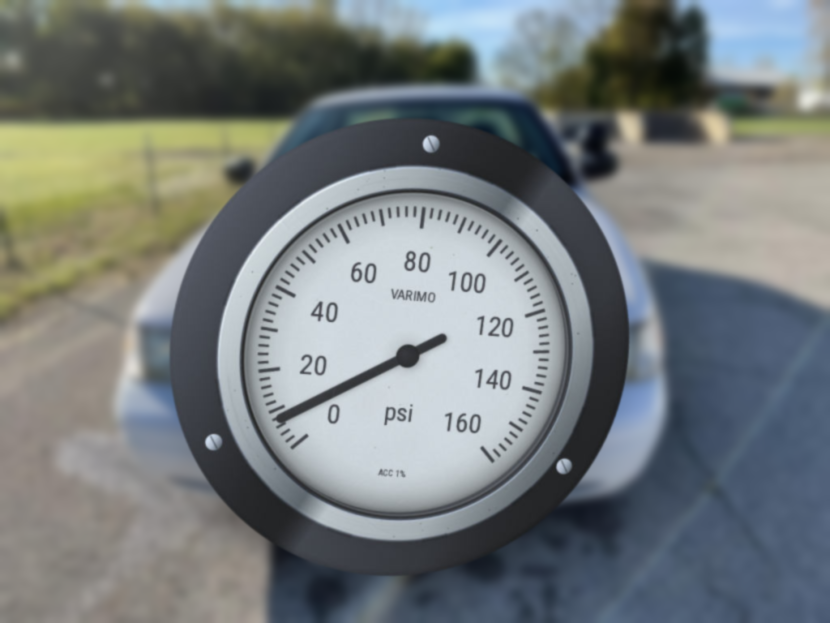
8 psi
